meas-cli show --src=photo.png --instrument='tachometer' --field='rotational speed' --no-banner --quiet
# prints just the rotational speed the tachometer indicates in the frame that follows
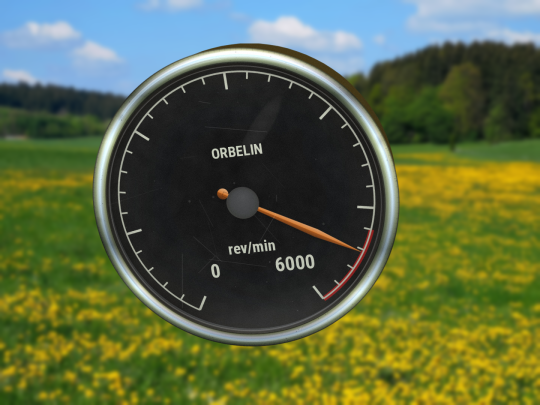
5400 rpm
